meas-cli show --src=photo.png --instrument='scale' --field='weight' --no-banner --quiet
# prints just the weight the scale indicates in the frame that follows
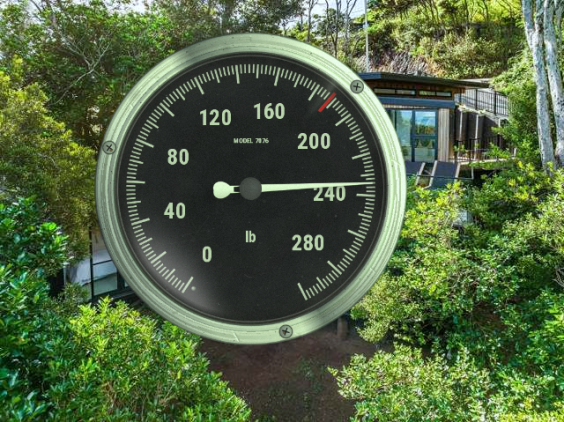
234 lb
